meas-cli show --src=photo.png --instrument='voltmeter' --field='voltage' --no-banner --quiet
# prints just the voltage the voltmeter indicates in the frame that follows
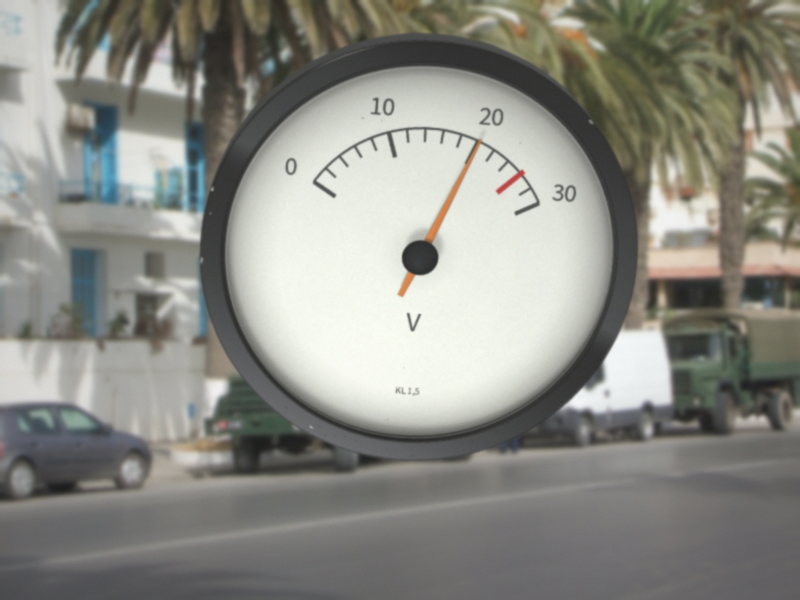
20 V
